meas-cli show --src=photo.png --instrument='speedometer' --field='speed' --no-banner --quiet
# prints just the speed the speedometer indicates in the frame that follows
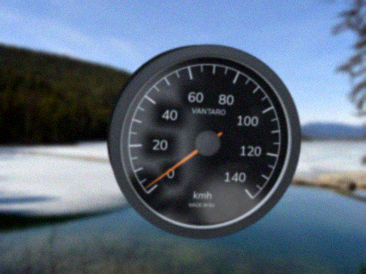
2.5 km/h
